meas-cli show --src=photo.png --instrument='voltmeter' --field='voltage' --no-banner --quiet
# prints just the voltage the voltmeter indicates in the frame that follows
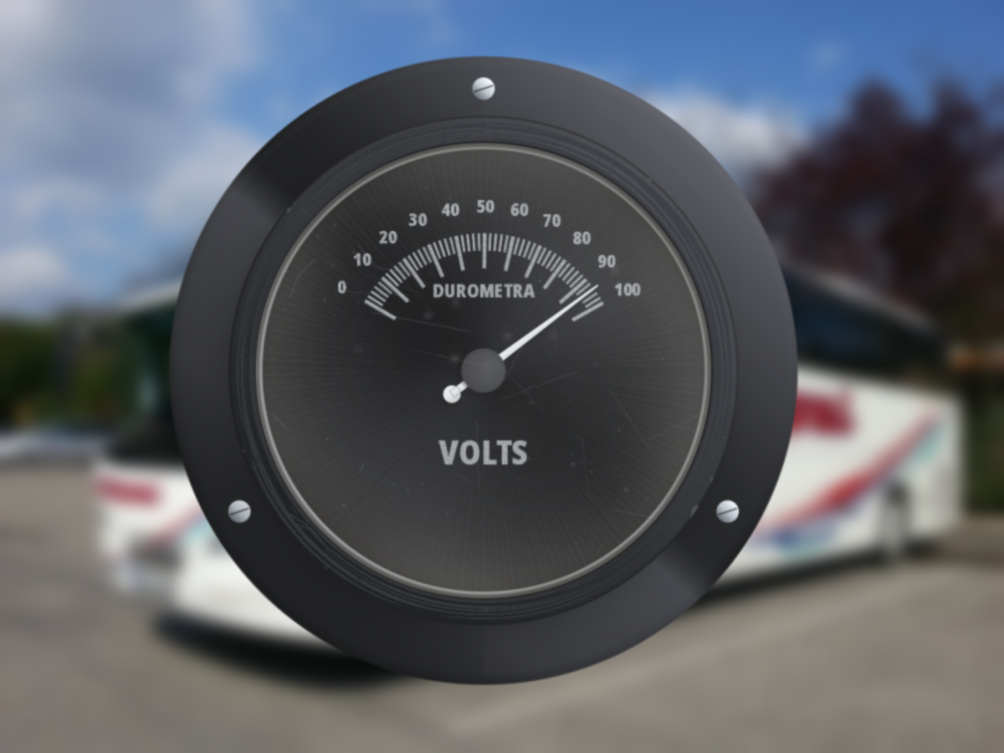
94 V
